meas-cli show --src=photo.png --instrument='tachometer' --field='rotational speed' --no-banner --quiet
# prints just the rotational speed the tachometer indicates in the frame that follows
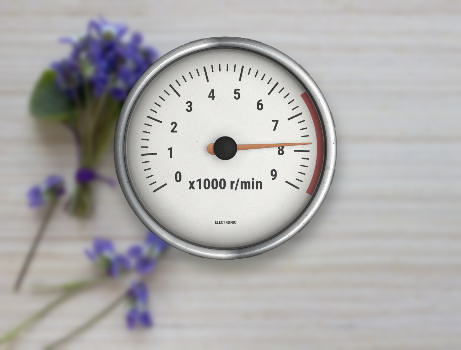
7800 rpm
